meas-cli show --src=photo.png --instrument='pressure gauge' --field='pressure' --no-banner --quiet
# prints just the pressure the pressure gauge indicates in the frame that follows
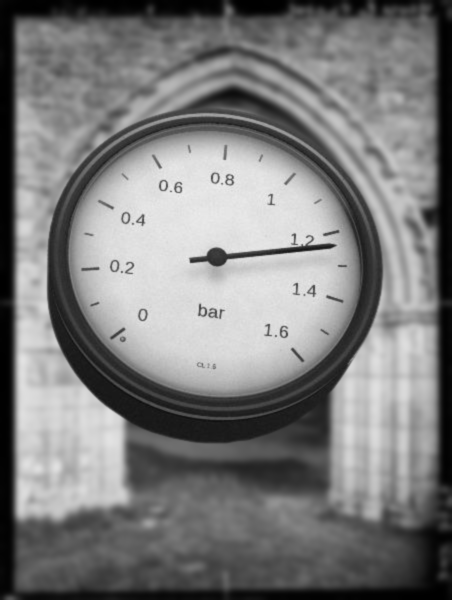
1.25 bar
